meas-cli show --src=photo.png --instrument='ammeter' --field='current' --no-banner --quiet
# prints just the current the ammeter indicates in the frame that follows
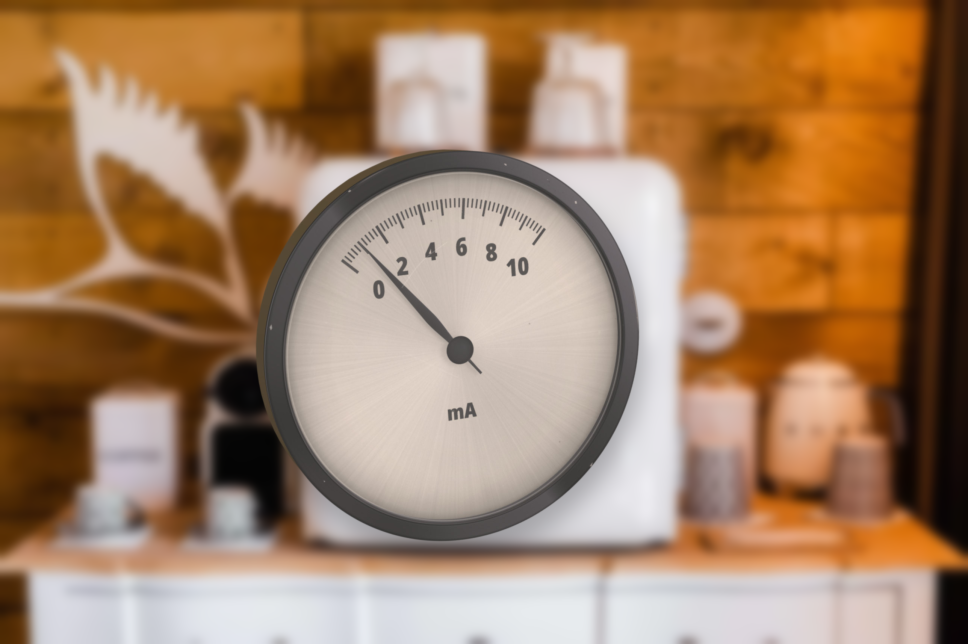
1 mA
